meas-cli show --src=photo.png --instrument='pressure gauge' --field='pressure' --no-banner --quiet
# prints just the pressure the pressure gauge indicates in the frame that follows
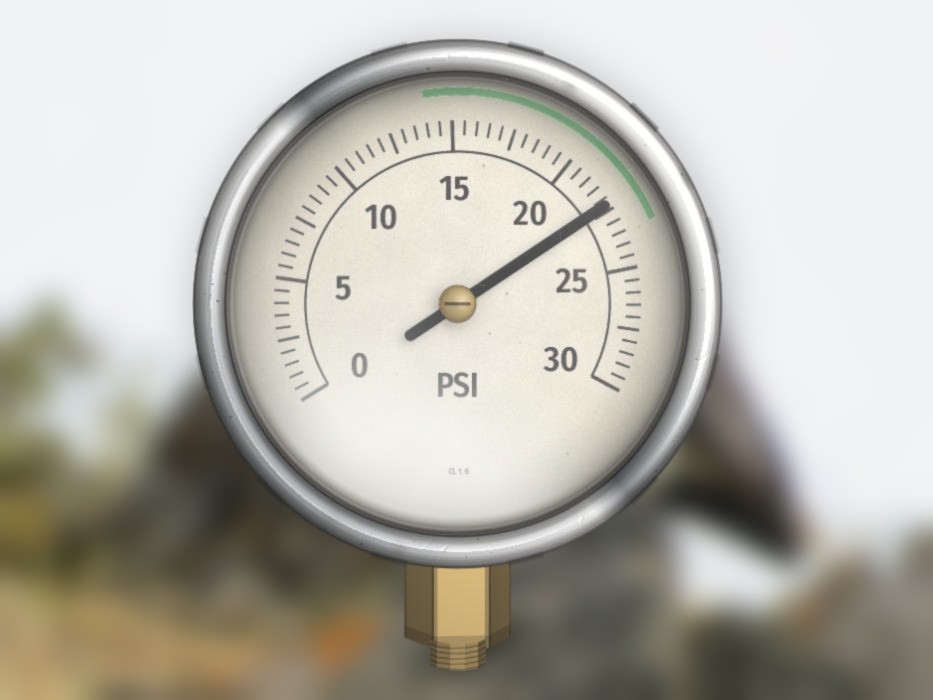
22.25 psi
